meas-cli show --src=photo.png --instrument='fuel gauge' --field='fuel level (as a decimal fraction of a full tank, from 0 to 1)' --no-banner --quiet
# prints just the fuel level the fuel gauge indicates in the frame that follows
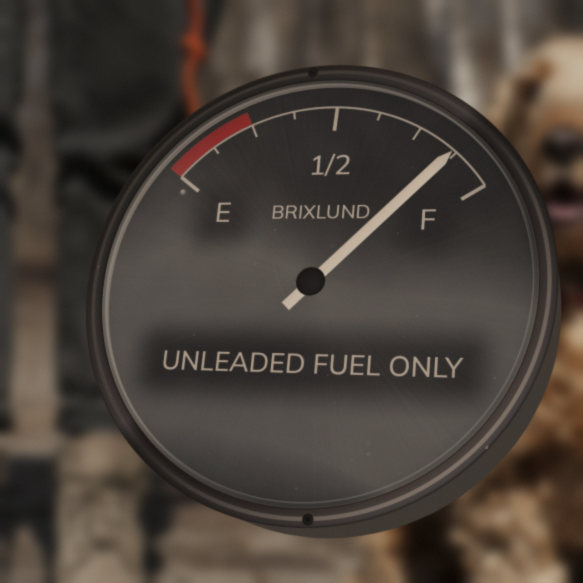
0.875
